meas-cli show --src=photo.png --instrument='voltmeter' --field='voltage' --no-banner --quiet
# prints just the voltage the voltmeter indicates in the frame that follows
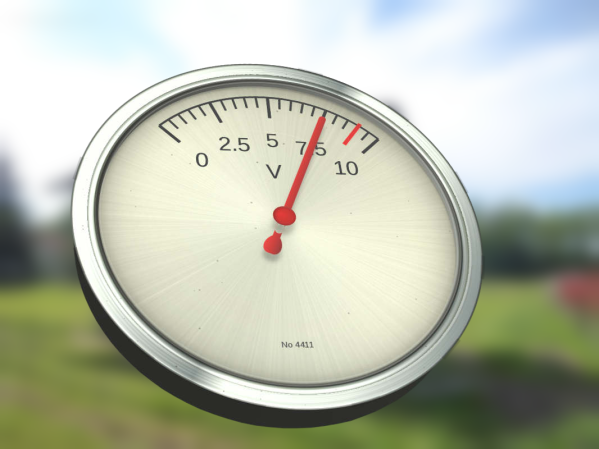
7.5 V
